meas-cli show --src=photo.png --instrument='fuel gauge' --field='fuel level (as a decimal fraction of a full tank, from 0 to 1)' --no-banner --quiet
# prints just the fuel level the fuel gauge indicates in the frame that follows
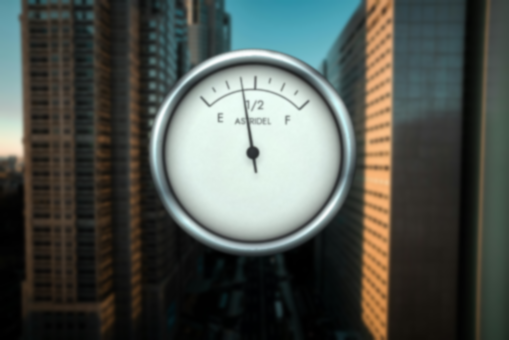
0.375
